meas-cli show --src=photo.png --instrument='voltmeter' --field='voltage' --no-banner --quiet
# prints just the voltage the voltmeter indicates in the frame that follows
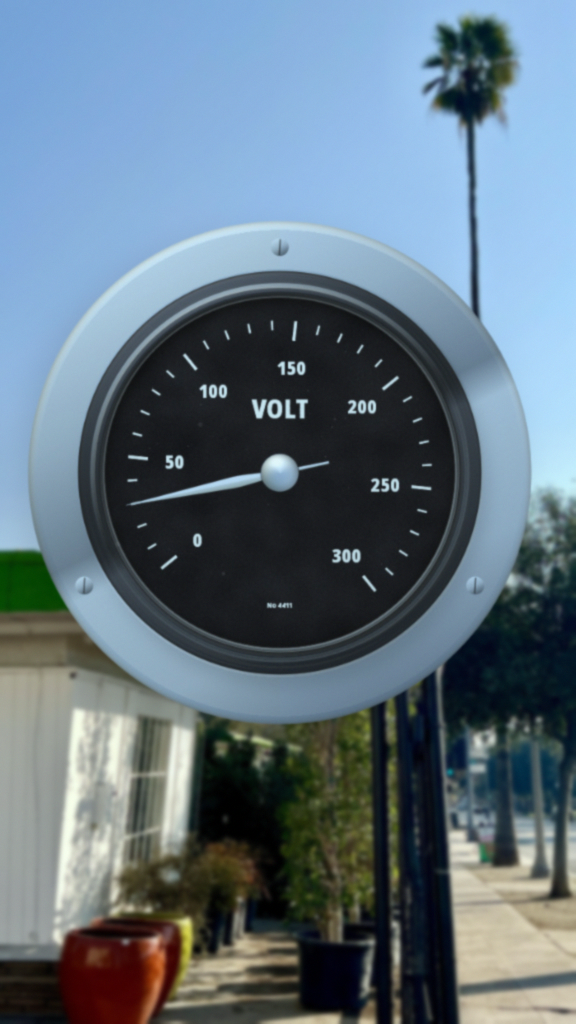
30 V
